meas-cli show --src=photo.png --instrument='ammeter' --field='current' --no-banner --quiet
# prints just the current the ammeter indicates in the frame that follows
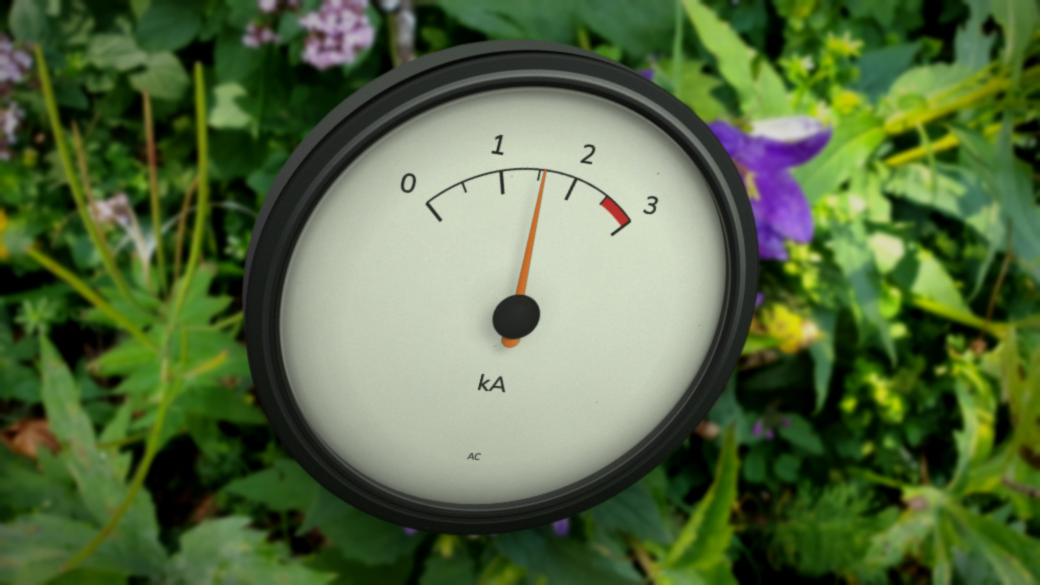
1.5 kA
